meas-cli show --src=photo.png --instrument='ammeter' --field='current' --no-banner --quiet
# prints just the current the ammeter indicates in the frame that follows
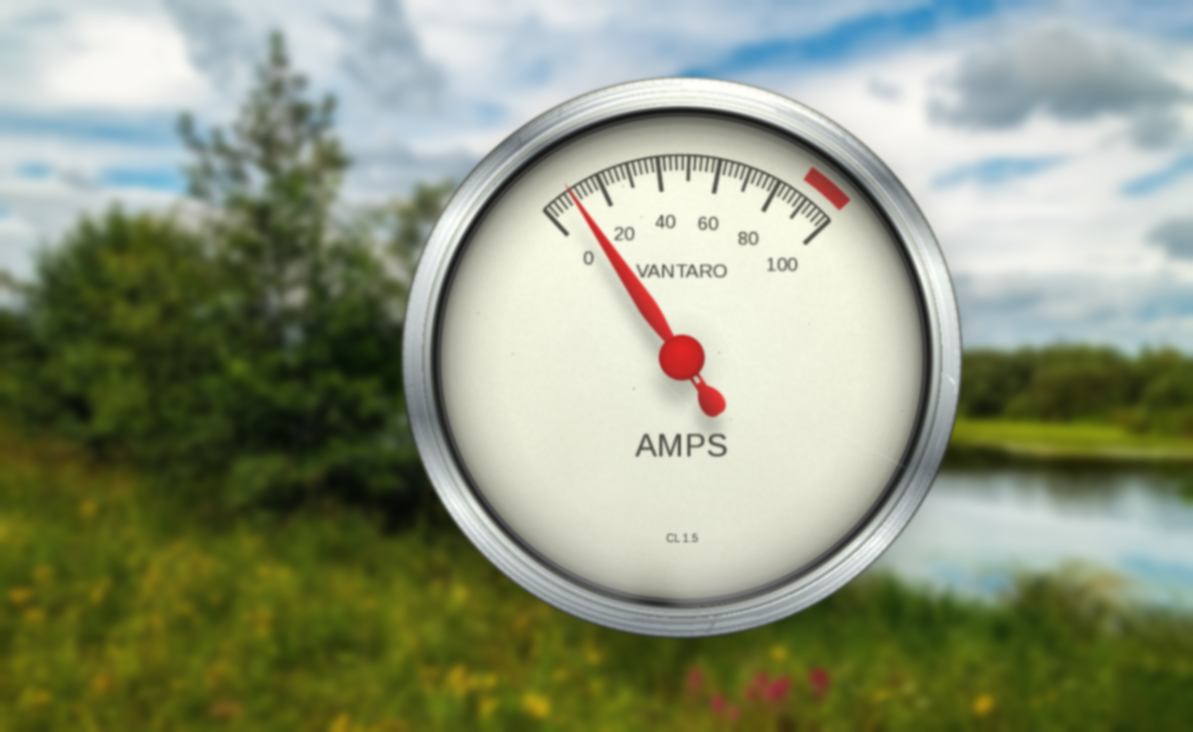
10 A
